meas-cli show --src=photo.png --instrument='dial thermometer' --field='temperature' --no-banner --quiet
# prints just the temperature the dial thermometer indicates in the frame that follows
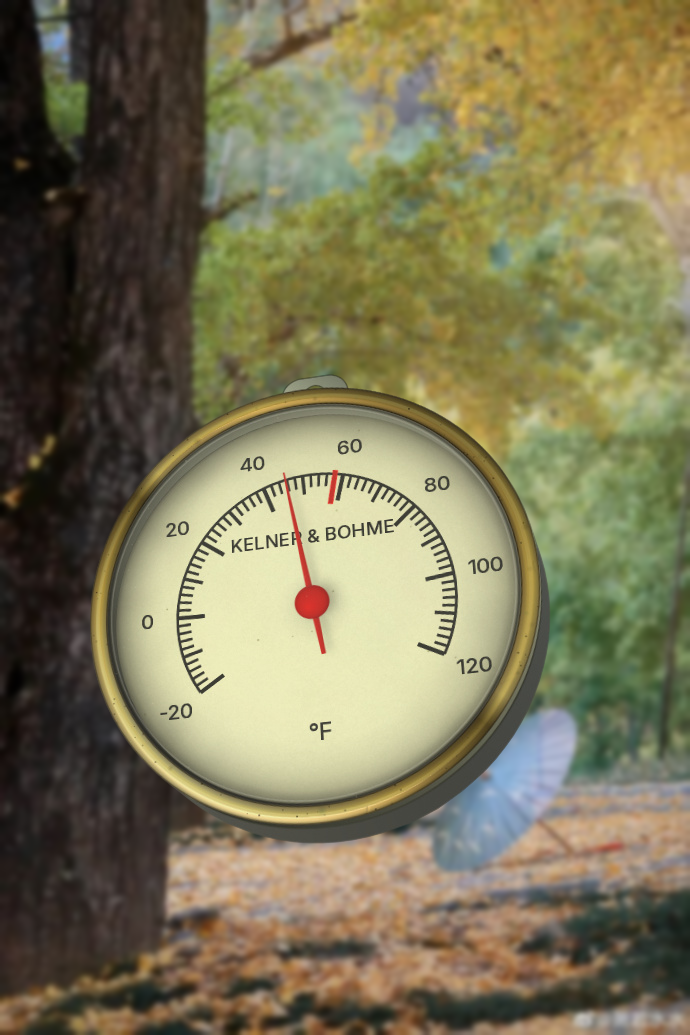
46 °F
